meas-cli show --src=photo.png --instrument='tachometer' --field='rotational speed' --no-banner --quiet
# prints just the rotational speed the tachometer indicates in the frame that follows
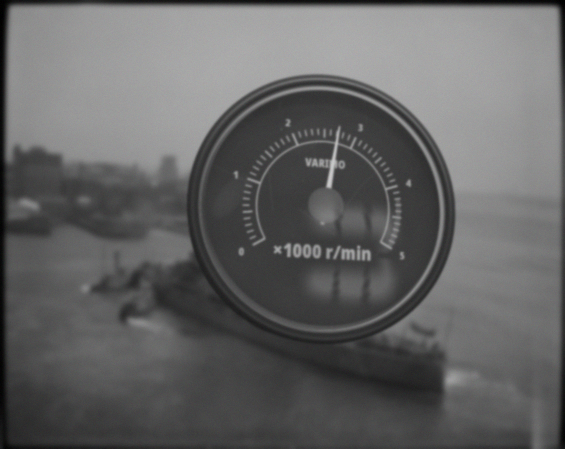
2700 rpm
